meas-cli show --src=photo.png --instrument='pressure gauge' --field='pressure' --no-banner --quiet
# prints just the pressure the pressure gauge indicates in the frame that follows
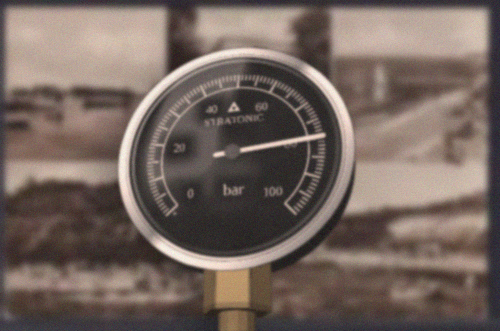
80 bar
